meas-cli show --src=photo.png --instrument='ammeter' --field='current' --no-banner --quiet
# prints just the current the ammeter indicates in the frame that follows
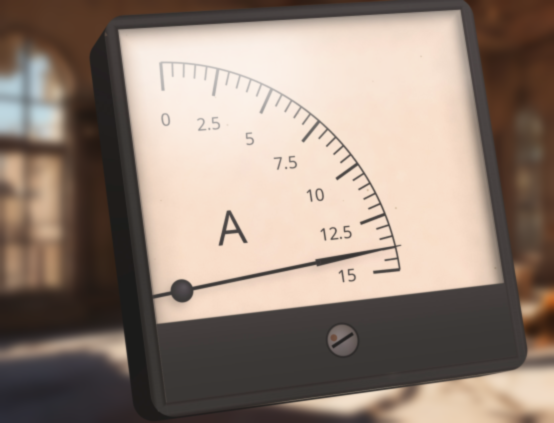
14 A
